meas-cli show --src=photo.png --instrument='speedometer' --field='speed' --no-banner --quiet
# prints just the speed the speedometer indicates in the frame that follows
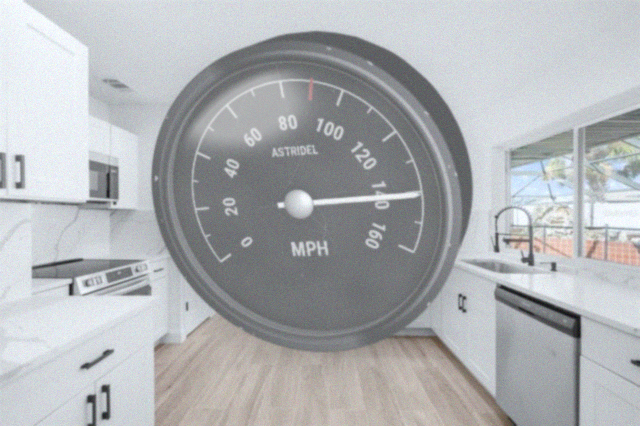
140 mph
